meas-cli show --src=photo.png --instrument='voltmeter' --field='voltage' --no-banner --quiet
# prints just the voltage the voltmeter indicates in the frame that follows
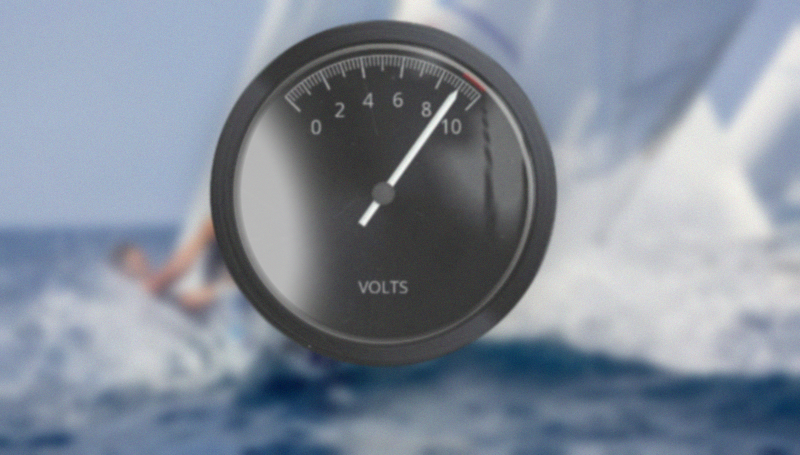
9 V
